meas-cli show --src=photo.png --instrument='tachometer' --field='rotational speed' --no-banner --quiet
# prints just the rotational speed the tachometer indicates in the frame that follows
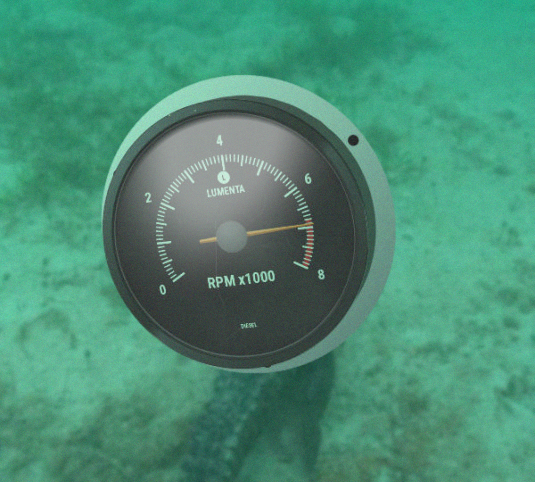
6900 rpm
